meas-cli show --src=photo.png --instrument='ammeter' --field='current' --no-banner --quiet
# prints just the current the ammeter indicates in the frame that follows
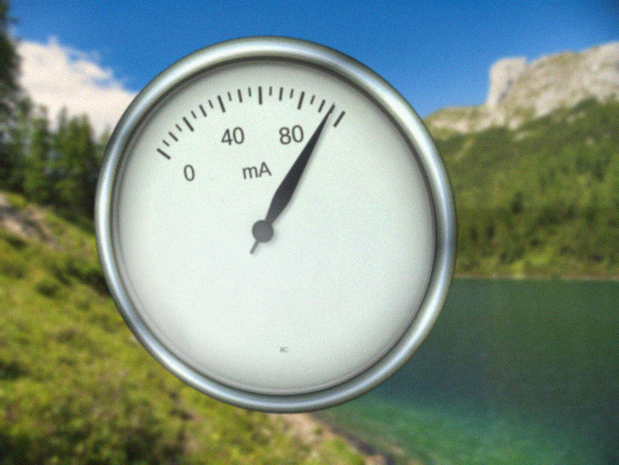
95 mA
